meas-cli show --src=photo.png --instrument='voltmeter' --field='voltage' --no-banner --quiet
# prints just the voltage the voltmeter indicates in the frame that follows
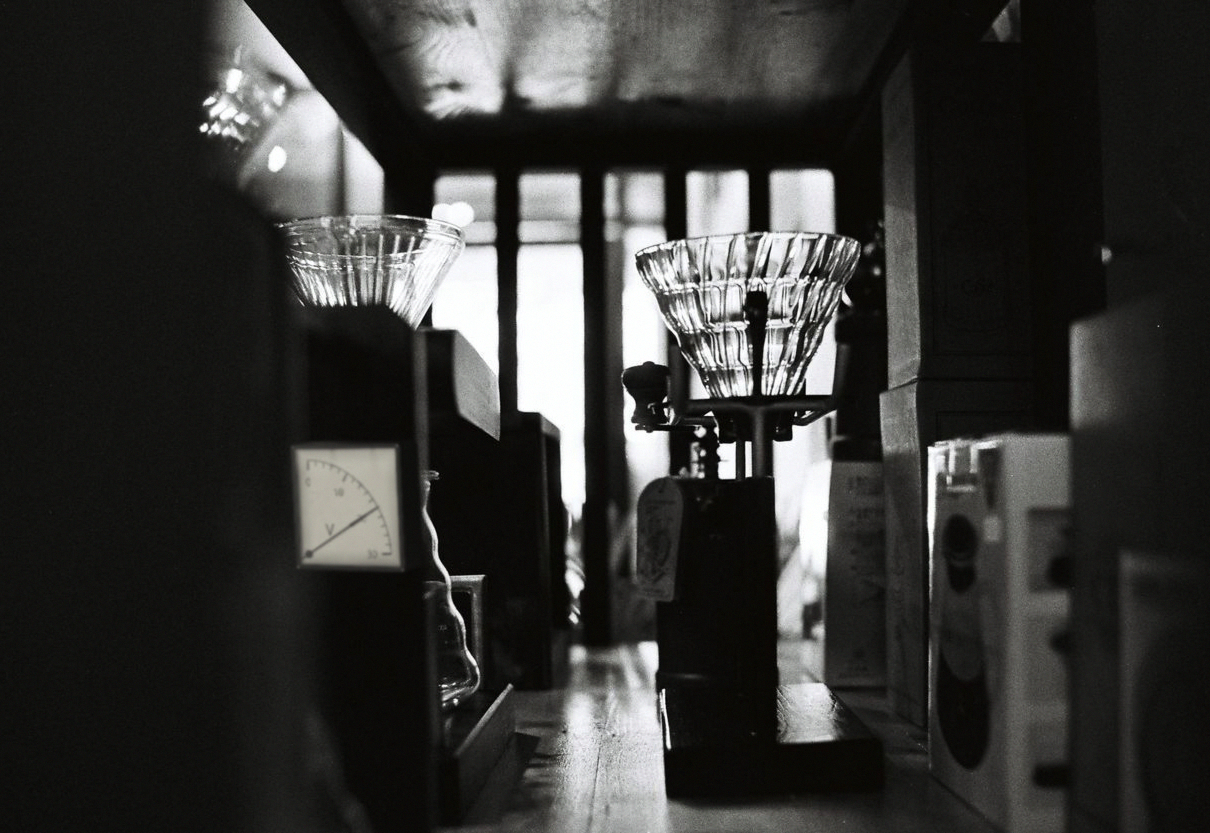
20 V
